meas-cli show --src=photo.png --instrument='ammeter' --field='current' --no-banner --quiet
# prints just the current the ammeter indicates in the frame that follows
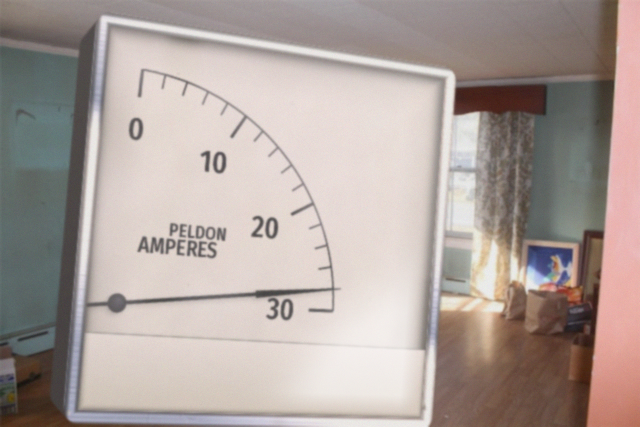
28 A
